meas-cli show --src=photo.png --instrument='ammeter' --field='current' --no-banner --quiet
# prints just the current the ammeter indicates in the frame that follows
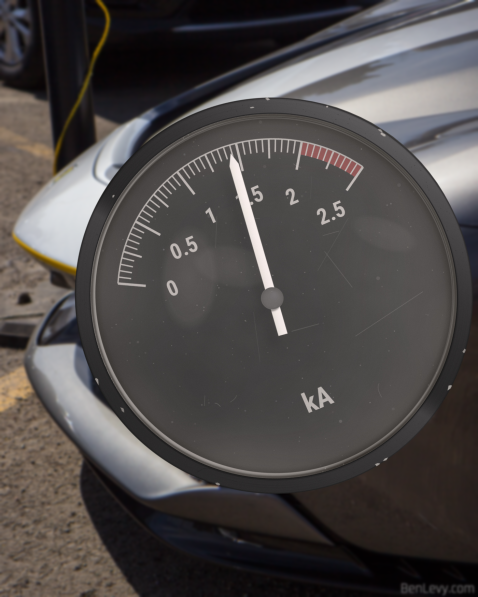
1.45 kA
